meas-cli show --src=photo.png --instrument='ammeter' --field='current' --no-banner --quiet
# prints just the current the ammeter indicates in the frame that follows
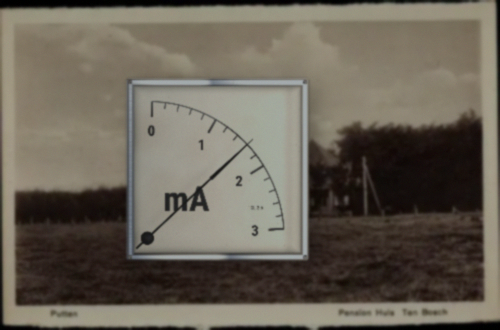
1.6 mA
